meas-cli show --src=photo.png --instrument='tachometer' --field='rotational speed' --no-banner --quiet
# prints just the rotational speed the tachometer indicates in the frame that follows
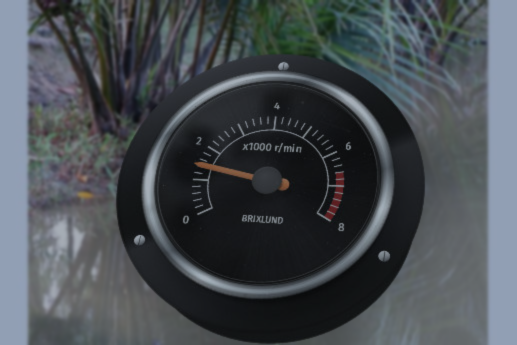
1400 rpm
